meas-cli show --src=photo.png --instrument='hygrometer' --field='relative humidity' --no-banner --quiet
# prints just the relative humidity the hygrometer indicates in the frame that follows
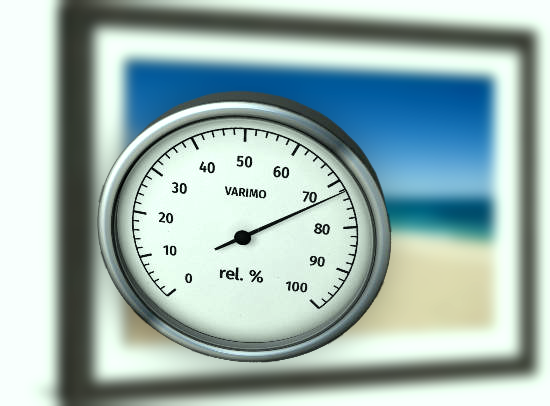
72 %
